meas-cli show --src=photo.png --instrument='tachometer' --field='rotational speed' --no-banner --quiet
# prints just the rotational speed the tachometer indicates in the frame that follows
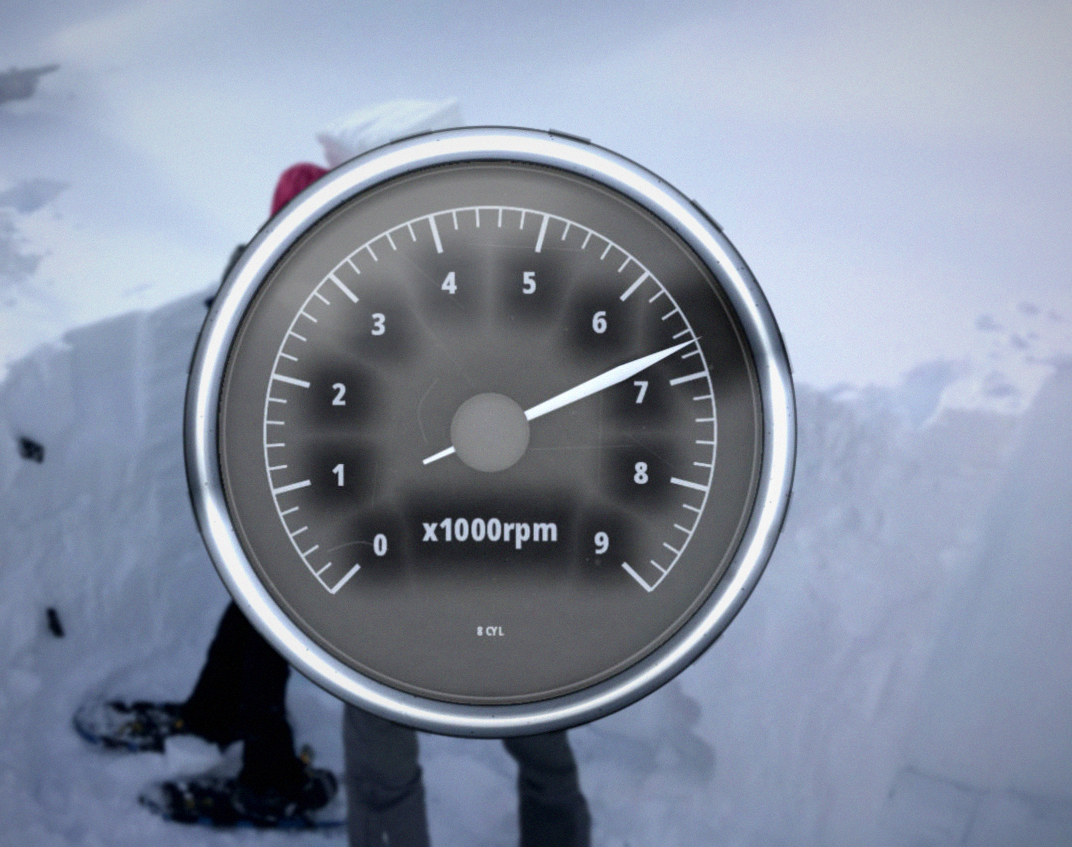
6700 rpm
